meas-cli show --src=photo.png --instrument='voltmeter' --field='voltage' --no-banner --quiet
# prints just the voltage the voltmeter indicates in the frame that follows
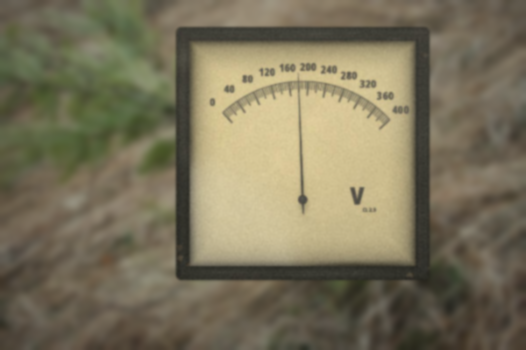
180 V
